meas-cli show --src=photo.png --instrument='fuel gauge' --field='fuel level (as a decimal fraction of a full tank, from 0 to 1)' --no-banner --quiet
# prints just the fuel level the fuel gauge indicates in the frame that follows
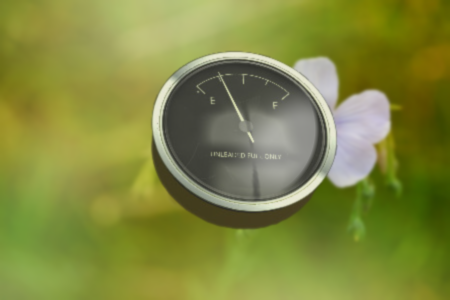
0.25
